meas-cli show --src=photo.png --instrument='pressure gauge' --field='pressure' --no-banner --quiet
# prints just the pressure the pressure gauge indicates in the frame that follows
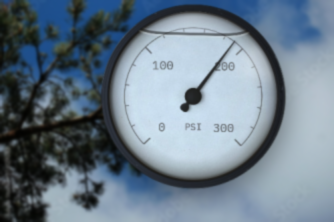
190 psi
